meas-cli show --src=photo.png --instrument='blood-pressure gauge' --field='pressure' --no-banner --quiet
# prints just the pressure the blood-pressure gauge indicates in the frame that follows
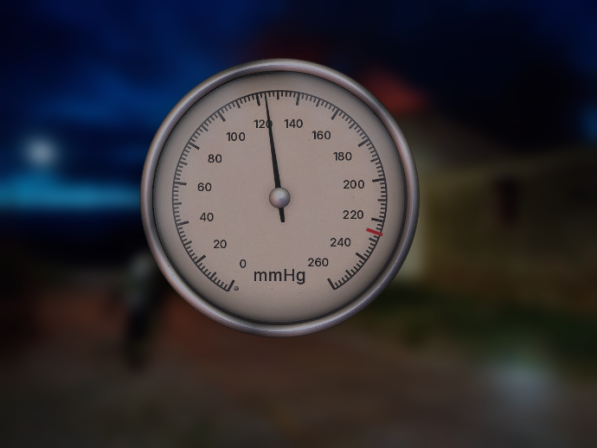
124 mmHg
